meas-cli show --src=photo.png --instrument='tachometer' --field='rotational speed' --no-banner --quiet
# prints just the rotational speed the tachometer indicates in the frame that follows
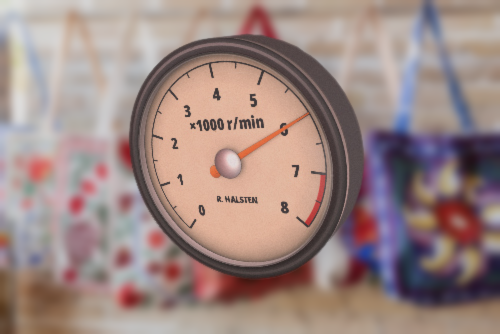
6000 rpm
